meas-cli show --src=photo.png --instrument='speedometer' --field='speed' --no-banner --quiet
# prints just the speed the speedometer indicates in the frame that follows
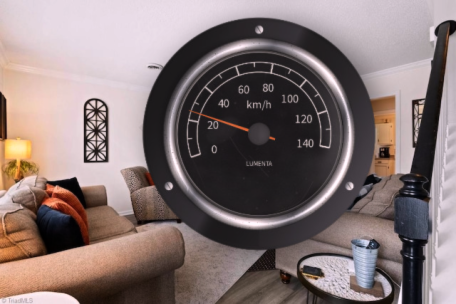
25 km/h
